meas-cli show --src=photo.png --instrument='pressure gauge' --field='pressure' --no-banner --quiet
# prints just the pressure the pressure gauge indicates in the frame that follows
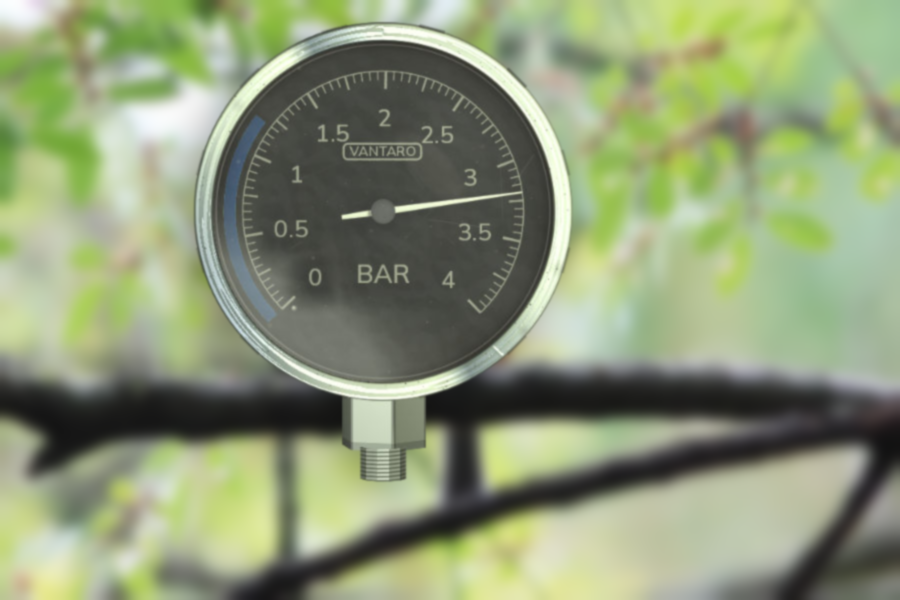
3.2 bar
